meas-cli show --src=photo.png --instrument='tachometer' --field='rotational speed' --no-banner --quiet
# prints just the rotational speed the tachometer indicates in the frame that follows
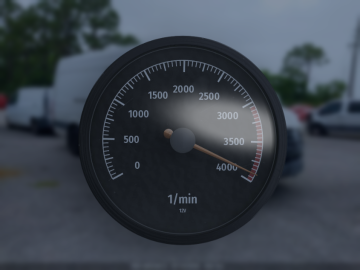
3900 rpm
